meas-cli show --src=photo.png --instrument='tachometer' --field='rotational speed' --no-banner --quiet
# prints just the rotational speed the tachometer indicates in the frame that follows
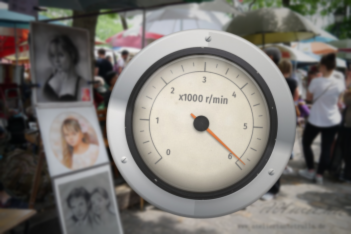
5875 rpm
